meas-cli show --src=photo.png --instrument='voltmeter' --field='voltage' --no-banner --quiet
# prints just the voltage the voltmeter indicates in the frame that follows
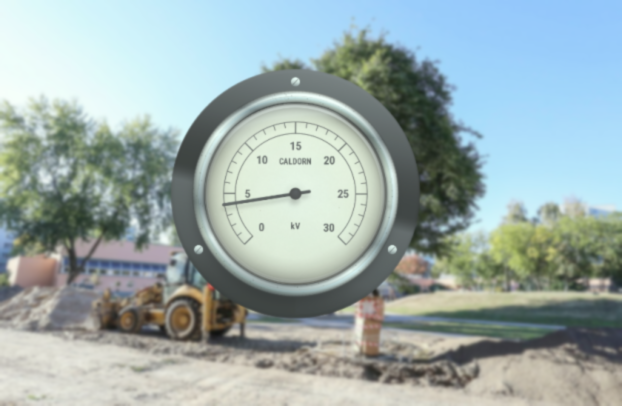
4 kV
